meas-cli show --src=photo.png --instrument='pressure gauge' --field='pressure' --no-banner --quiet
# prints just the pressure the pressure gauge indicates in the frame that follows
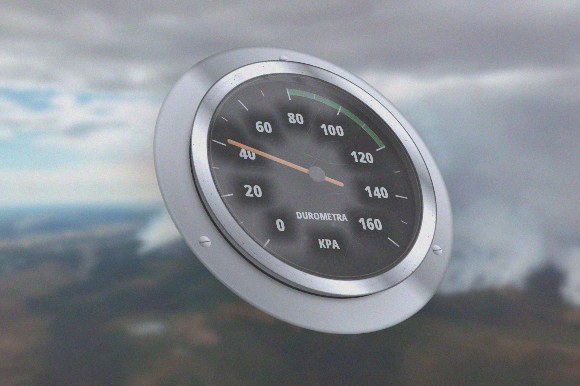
40 kPa
